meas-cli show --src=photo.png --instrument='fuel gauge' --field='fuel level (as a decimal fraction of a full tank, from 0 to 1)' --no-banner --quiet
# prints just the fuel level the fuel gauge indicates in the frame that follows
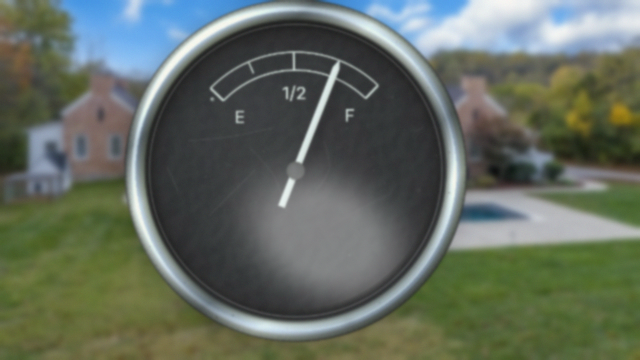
0.75
